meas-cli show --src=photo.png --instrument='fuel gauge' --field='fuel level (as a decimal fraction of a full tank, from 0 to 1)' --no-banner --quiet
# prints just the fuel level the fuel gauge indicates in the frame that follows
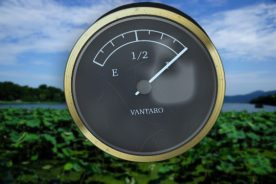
1
